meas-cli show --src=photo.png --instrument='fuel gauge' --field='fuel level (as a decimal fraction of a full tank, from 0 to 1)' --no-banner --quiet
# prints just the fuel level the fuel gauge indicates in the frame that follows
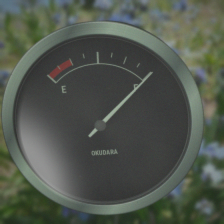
1
